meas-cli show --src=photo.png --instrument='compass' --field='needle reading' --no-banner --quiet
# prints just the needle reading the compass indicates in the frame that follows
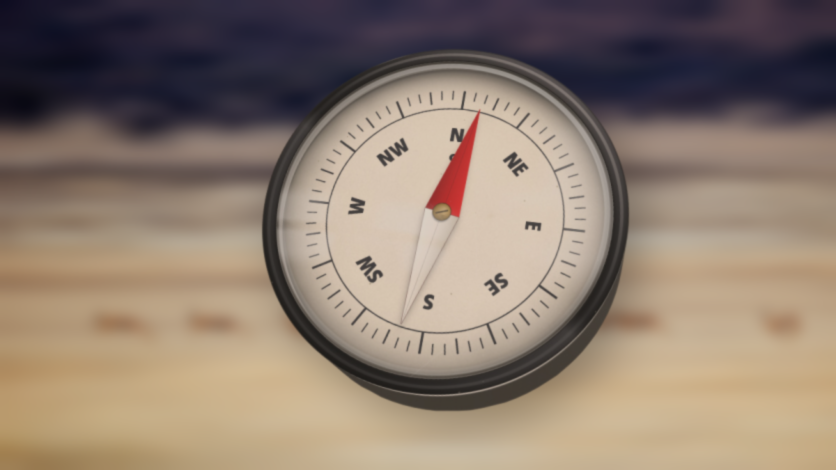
10 °
